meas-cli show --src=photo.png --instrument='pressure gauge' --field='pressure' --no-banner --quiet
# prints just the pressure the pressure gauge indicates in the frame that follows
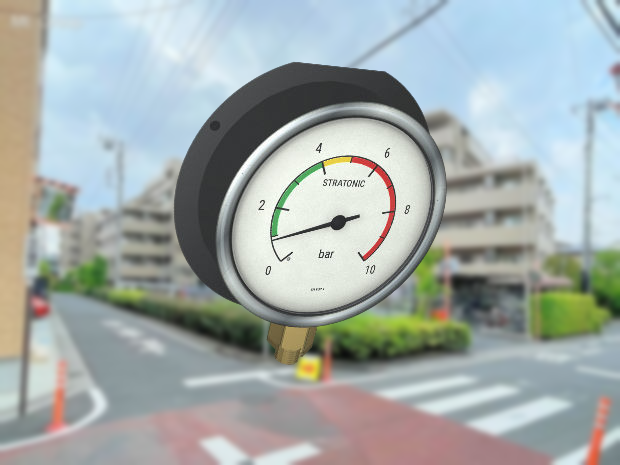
1 bar
